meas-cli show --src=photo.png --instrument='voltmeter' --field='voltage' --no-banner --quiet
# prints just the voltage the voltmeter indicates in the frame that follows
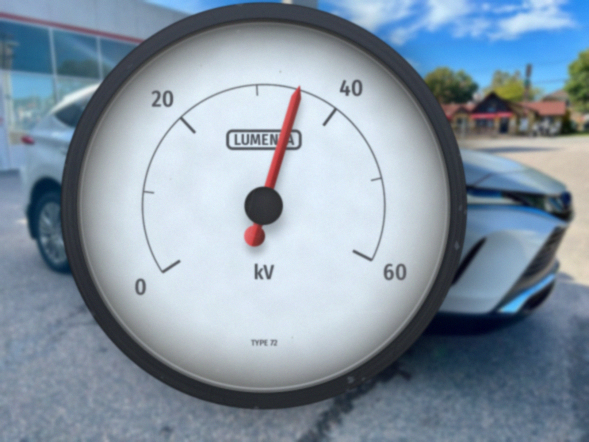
35 kV
